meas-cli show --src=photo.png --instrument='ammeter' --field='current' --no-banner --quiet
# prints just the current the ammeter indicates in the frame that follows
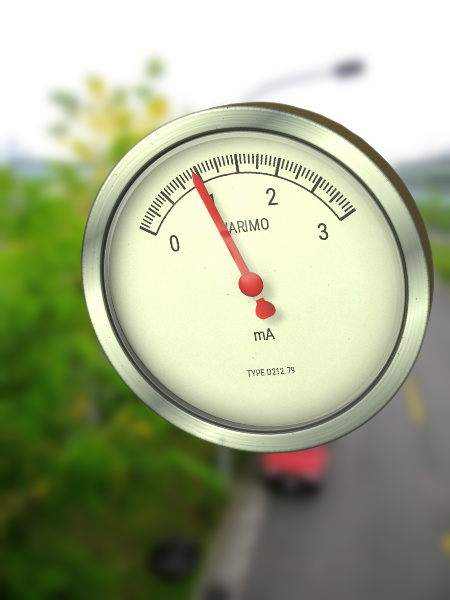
1 mA
